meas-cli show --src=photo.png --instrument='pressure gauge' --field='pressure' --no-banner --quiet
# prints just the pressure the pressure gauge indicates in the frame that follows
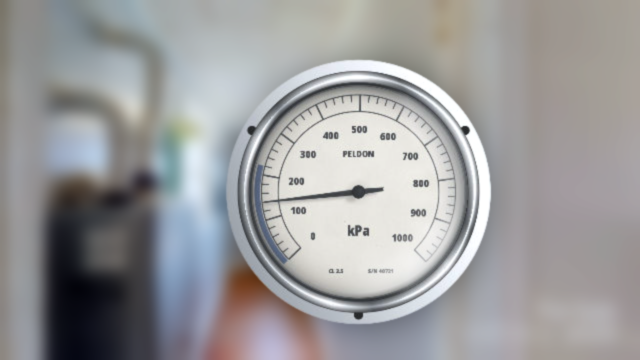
140 kPa
